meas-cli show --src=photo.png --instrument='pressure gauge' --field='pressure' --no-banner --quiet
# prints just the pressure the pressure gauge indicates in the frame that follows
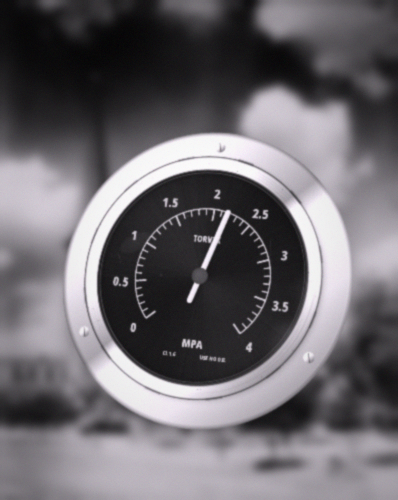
2.2 MPa
